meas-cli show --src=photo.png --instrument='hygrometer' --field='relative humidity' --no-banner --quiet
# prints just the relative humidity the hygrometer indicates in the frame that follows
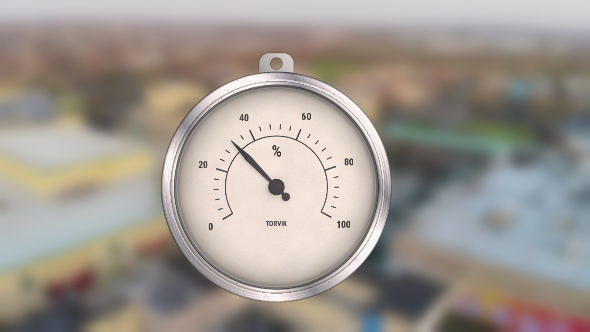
32 %
